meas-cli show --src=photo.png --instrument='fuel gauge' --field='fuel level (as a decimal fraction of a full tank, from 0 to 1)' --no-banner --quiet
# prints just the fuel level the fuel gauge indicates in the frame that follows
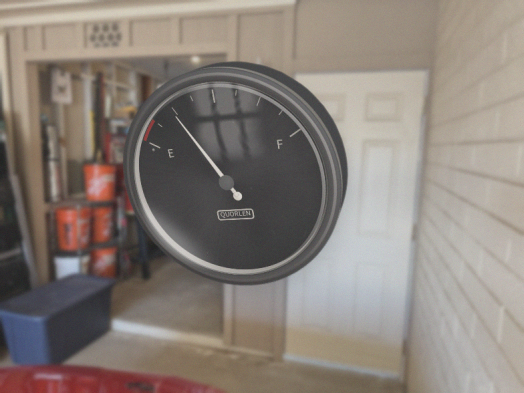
0.25
